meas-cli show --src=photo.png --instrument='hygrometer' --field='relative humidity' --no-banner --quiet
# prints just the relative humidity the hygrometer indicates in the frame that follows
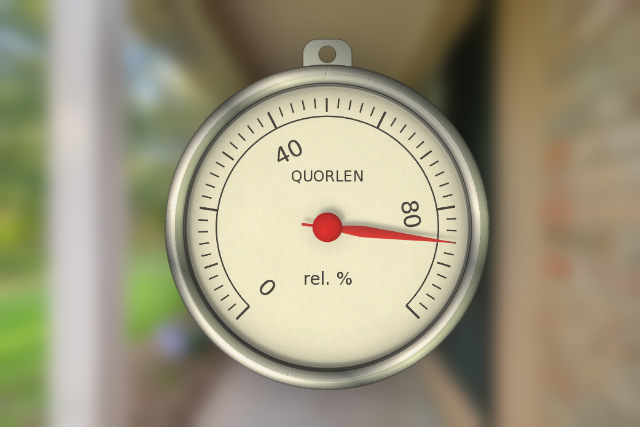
86 %
